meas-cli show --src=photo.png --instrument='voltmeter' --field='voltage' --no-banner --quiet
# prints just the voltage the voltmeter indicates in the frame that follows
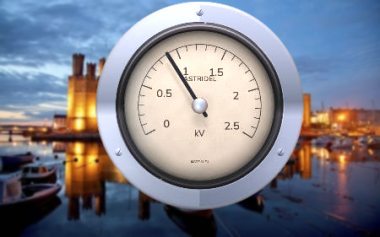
0.9 kV
